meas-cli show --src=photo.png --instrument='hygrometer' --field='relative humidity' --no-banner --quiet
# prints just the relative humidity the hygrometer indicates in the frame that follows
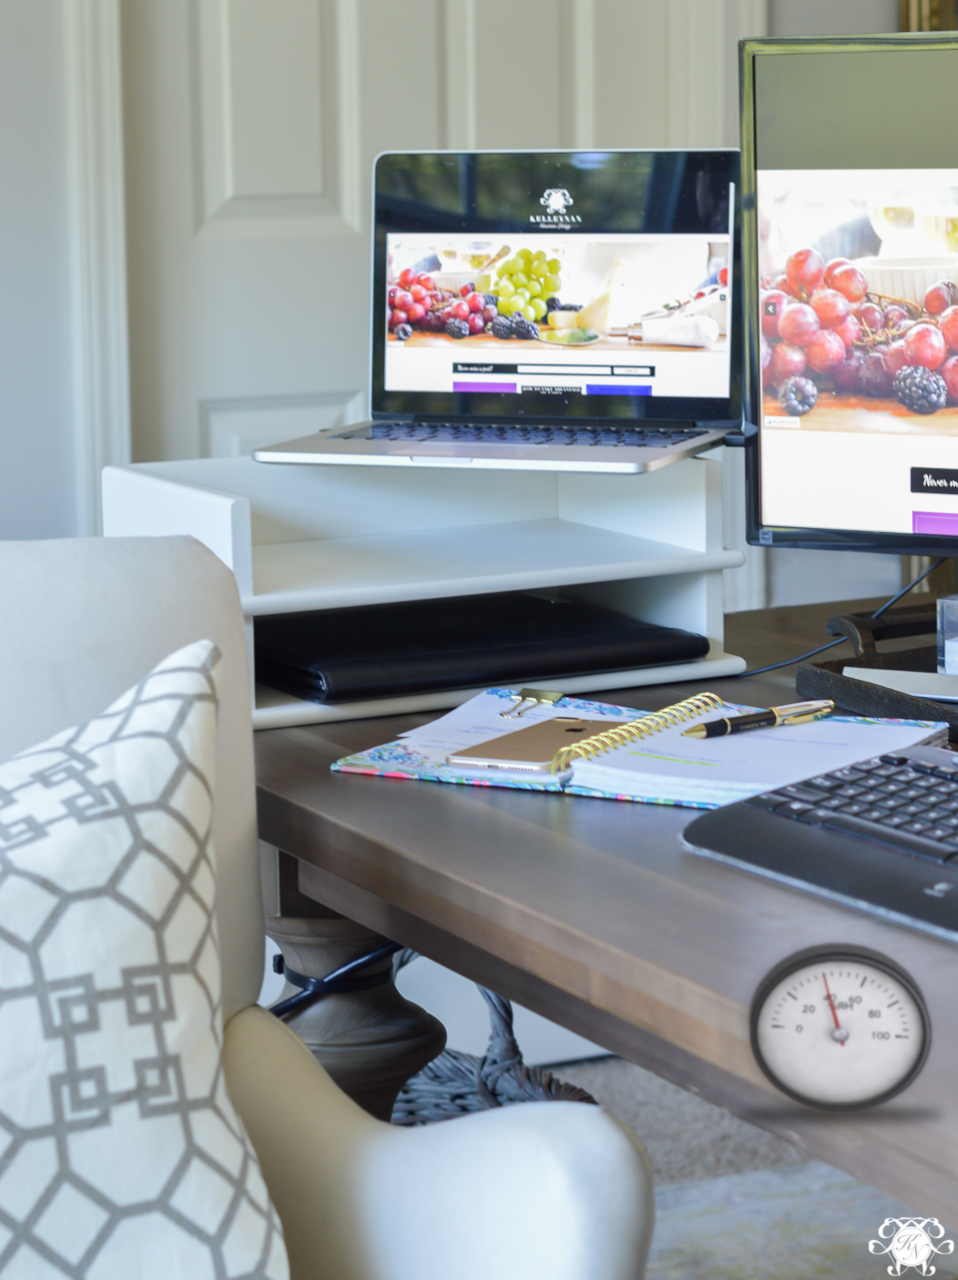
40 %
